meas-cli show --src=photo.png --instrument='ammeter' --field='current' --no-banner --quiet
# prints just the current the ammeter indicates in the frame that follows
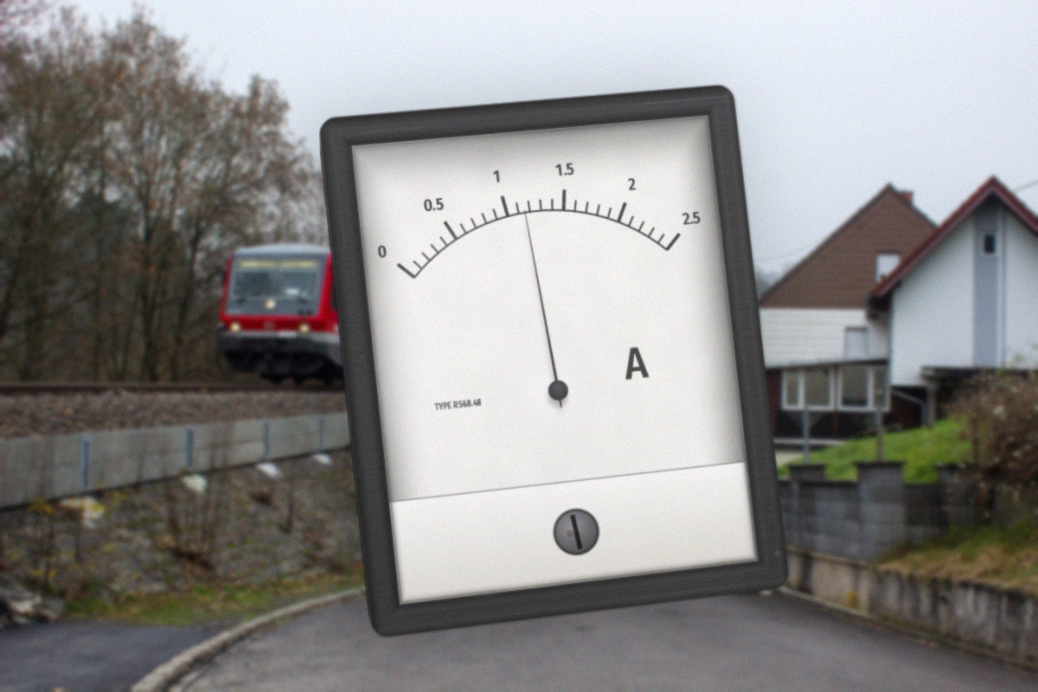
1.15 A
